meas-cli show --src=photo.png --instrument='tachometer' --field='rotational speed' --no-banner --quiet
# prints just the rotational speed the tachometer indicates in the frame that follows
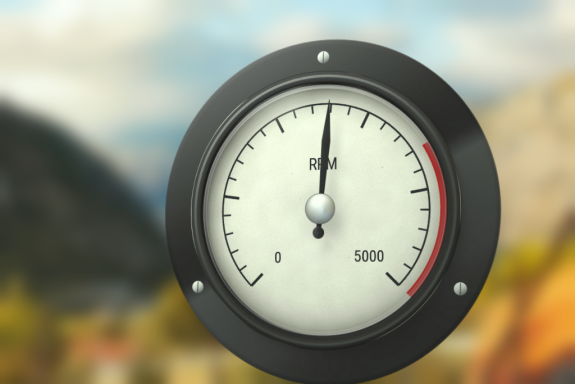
2600 rpm
